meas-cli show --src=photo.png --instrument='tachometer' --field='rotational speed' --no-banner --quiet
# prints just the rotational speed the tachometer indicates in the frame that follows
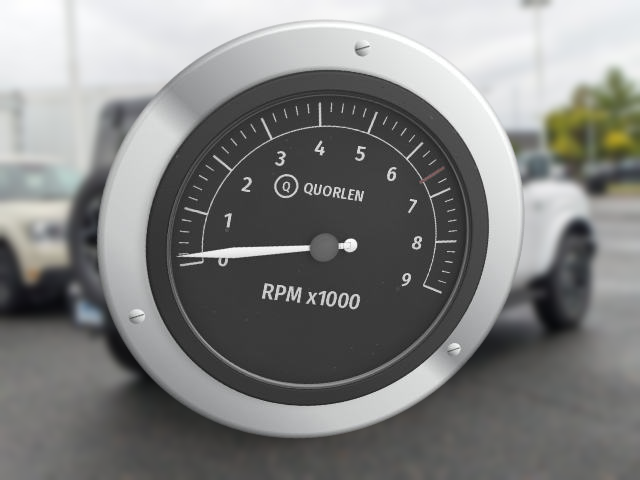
200 rpm
